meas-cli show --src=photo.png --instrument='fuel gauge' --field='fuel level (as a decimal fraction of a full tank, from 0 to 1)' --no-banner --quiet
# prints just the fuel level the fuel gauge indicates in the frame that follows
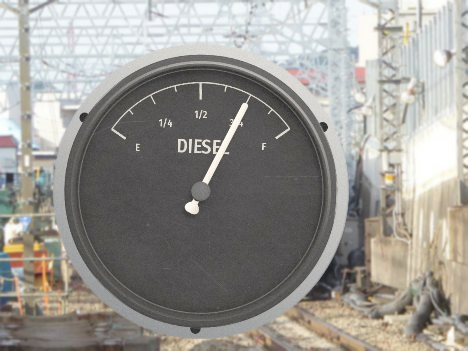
0.75
